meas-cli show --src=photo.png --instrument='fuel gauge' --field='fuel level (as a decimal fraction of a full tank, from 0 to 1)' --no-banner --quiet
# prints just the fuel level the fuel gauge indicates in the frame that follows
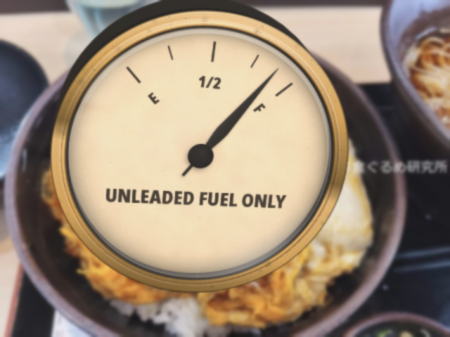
0.875
